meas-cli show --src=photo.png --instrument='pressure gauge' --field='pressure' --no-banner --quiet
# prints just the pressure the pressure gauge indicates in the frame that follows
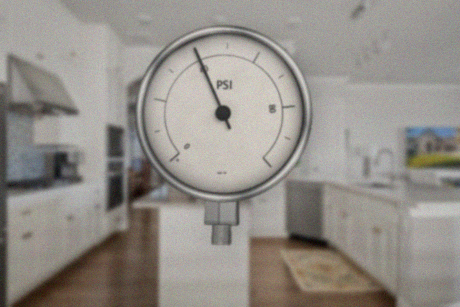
40 psi
